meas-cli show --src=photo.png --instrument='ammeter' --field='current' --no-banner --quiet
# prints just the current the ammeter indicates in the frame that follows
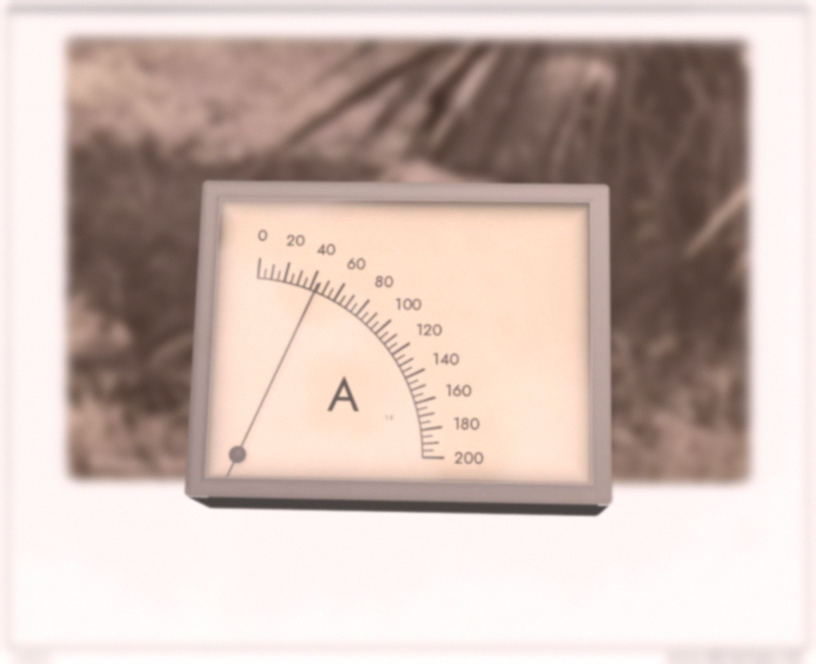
45 A
